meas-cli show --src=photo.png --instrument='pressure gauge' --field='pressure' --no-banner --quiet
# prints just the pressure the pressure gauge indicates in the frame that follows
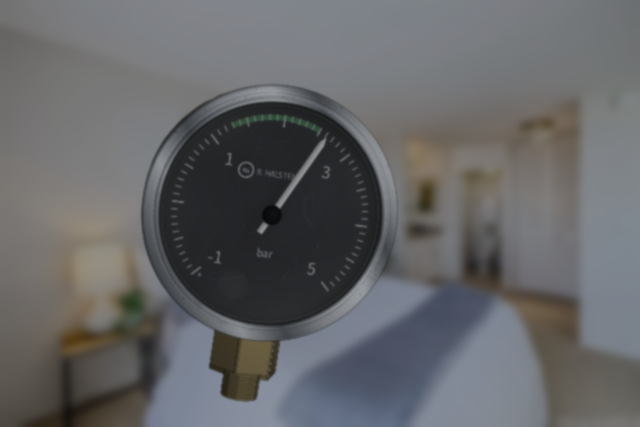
2.6 bar
